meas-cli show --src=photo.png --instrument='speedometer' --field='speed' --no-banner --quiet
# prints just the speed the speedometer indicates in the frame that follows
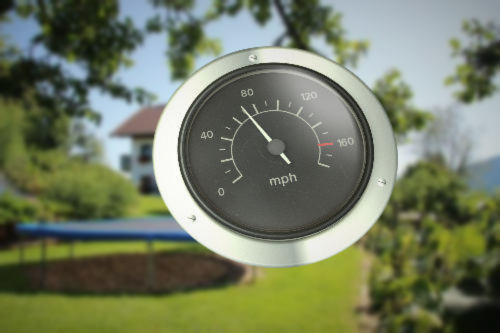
70 mph
